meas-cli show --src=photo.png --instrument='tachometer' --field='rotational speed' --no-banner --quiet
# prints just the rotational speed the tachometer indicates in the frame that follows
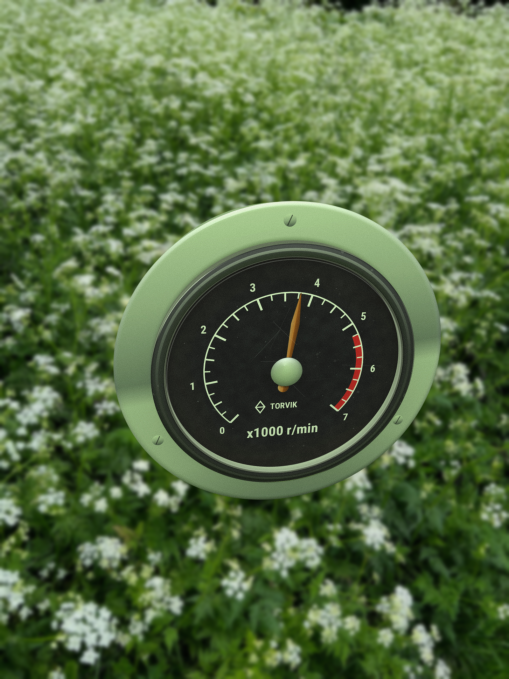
3750 rpm
